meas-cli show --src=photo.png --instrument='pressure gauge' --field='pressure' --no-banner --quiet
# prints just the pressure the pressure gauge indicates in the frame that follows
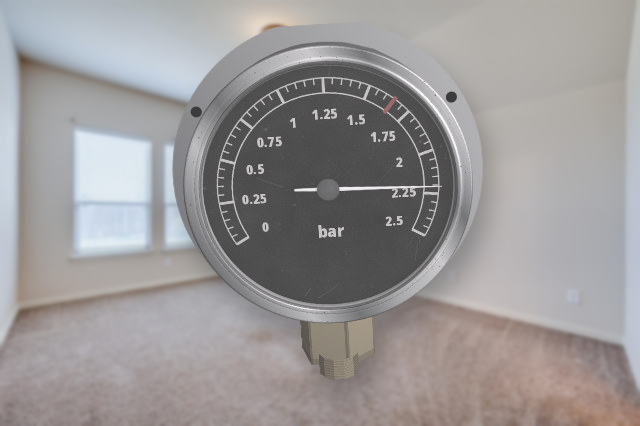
2.2 bar
